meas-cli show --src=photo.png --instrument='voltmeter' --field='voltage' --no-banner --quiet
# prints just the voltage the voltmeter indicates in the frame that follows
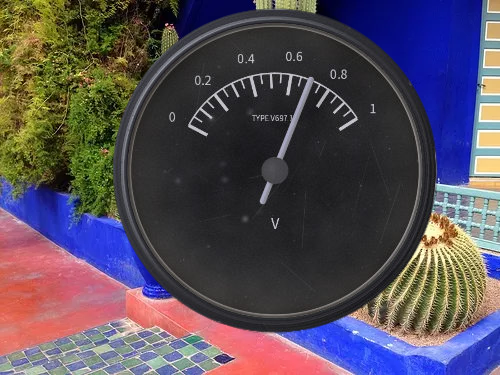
0.7 V
